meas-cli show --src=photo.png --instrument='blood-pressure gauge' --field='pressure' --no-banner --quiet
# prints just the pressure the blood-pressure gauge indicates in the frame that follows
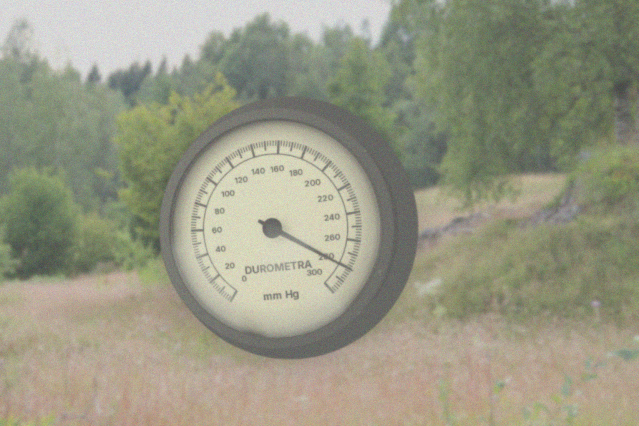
280 mmHg
